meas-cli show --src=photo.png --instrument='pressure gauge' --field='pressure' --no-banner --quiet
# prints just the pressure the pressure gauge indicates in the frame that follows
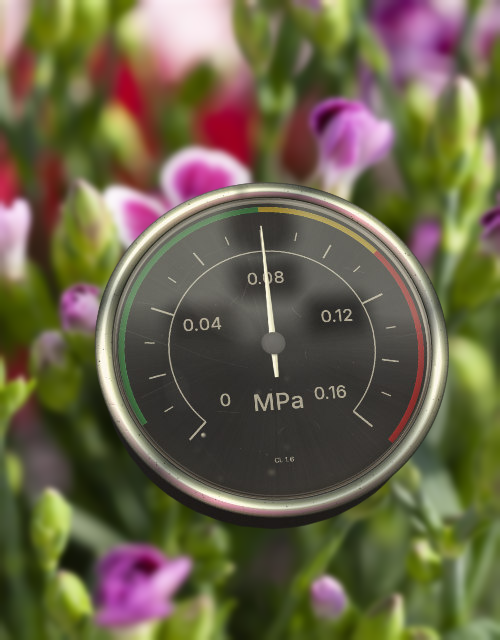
0.08 MPa
